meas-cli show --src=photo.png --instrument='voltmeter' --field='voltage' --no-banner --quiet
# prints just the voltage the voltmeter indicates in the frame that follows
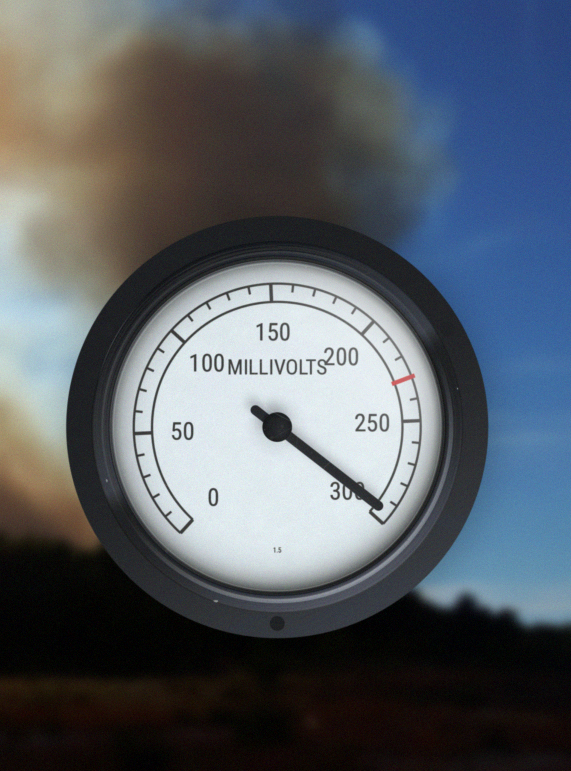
295 mV
